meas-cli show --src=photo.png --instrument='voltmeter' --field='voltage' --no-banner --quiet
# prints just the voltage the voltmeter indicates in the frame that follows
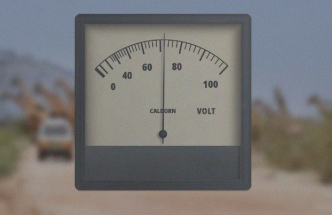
72 V
